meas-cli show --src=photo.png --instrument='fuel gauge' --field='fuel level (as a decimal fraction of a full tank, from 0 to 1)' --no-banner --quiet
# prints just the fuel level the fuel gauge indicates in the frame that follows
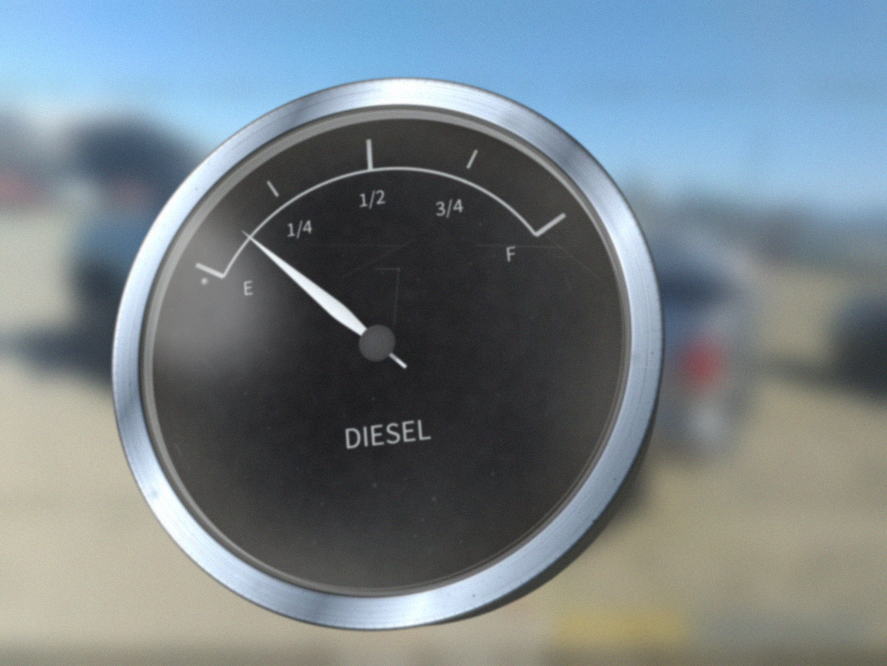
0.125
